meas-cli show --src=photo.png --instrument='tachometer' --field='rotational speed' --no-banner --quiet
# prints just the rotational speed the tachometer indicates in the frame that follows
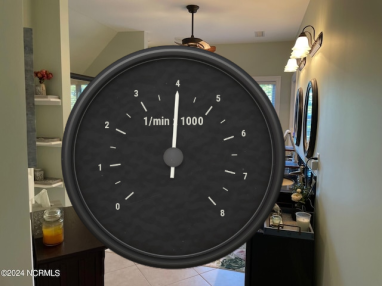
4000 rpm
